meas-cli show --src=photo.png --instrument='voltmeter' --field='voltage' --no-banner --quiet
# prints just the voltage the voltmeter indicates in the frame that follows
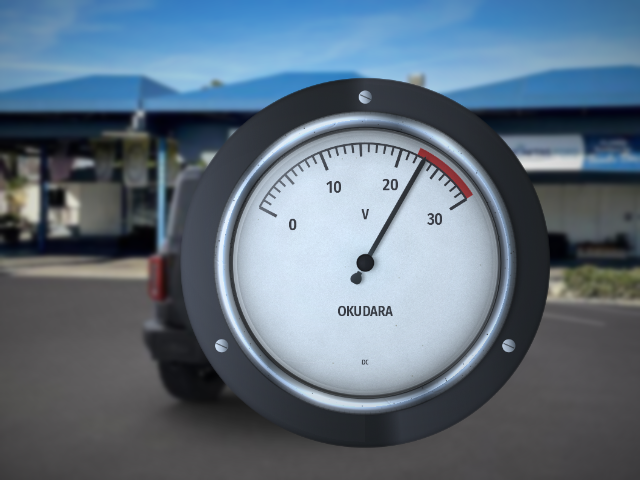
23 V
